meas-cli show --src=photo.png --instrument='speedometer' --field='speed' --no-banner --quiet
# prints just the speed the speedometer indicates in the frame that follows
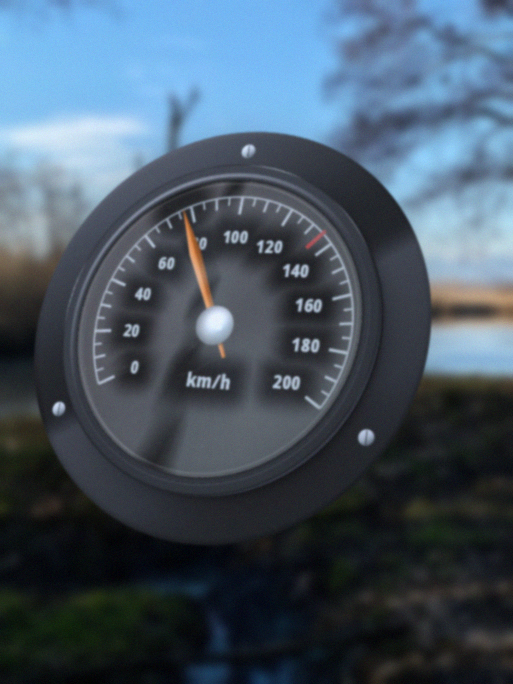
77.5 km/h
